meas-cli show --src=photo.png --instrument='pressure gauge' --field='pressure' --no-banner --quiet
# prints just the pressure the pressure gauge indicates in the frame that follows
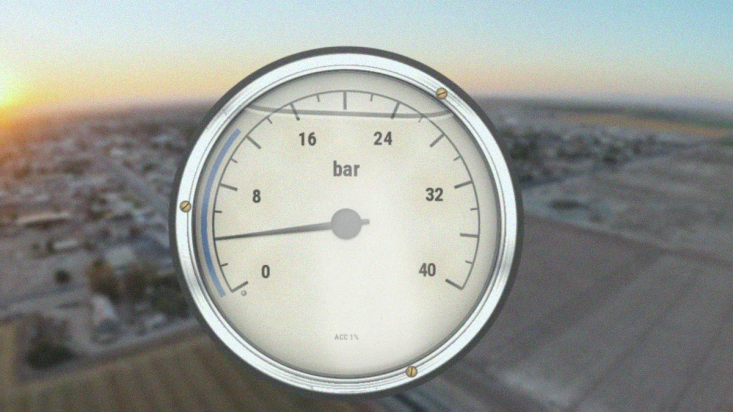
4 bar
